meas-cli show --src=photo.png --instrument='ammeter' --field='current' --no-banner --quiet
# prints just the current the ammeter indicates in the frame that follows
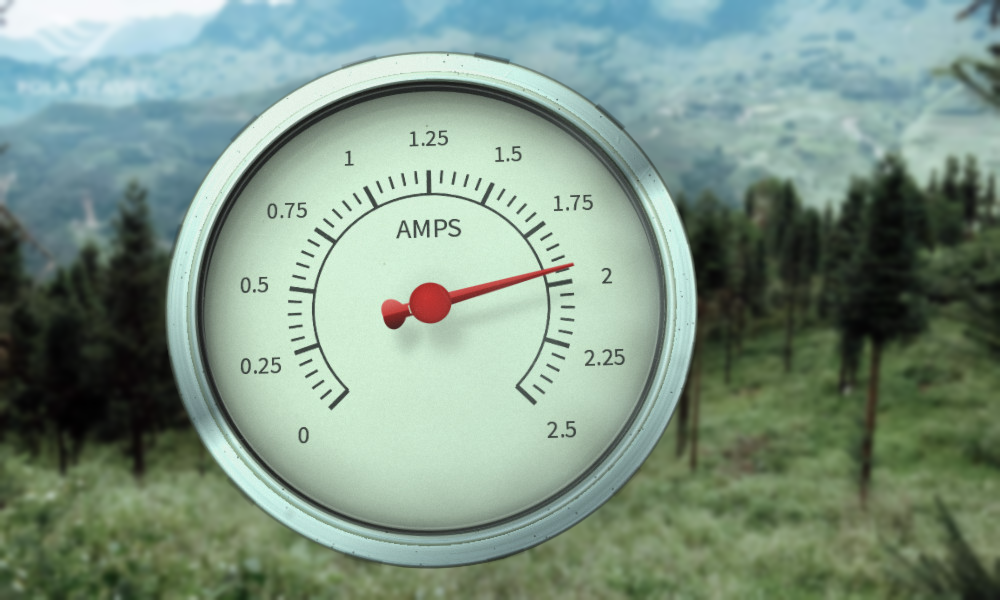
1.95 A
